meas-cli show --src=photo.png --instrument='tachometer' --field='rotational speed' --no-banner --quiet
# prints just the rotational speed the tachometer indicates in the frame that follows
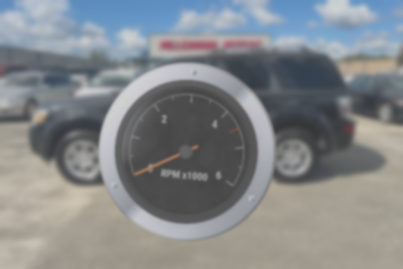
0 rpm
